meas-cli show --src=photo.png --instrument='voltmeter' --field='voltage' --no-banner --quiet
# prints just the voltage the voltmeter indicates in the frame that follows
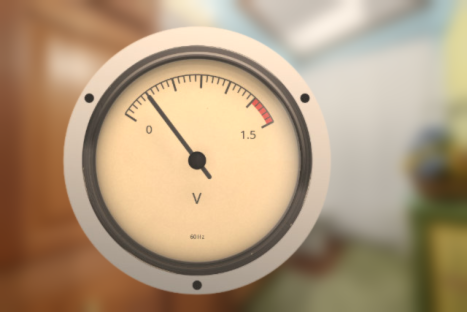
0.25 V
